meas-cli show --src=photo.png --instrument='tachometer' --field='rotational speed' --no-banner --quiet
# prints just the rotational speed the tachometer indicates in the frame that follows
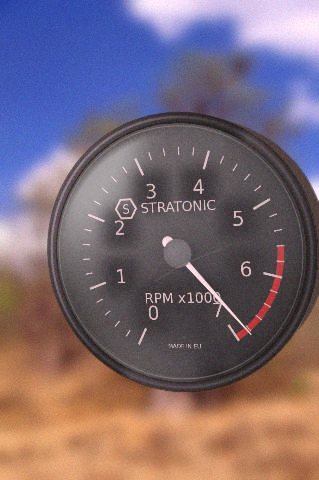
6800 rpm
